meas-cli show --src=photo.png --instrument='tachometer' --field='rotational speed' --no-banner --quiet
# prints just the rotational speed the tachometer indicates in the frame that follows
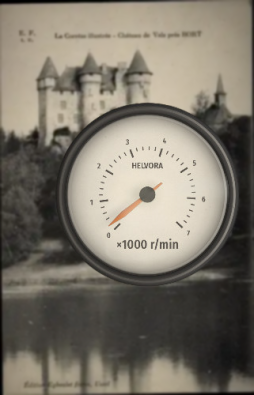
200 rpm
